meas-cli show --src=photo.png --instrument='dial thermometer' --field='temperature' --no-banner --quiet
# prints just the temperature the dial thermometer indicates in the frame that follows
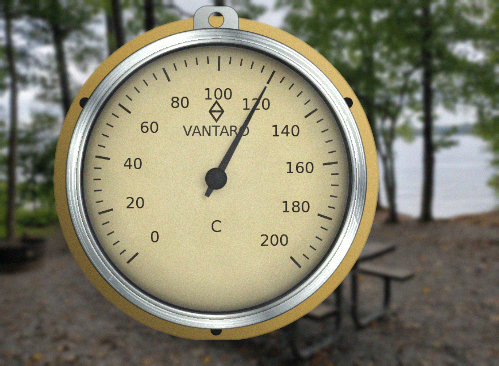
120 °C
